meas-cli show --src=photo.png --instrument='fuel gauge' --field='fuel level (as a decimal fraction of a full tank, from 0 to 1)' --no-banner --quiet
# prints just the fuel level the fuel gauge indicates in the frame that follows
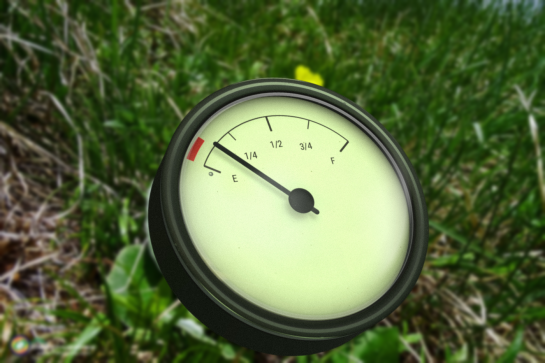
0.125
